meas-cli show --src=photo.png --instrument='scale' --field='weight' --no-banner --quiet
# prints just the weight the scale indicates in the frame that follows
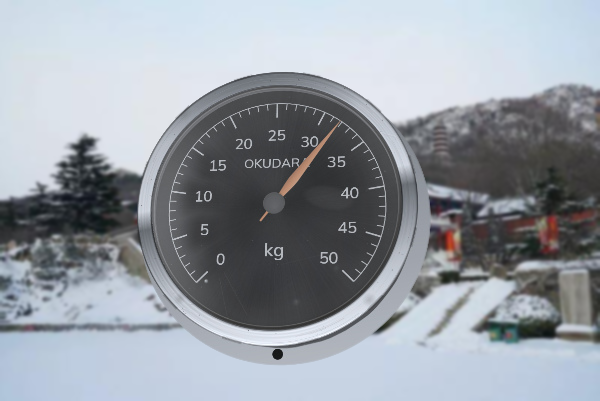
32 kg
